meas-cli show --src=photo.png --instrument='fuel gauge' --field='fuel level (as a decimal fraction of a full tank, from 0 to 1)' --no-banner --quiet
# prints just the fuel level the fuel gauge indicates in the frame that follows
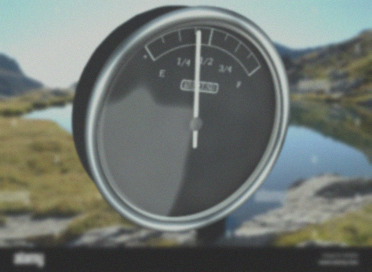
0.375
